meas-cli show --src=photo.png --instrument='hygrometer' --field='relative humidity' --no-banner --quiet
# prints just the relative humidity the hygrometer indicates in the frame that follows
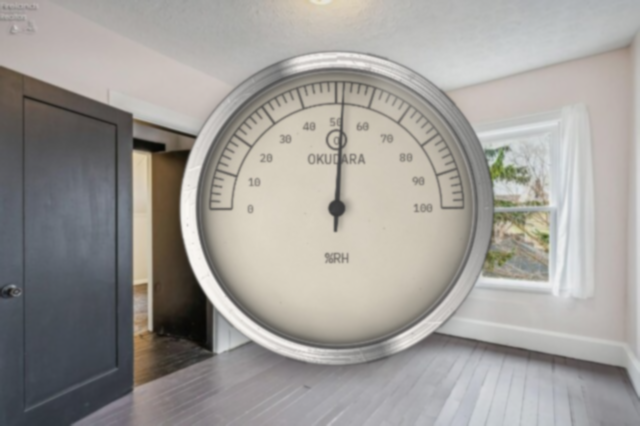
52 %
